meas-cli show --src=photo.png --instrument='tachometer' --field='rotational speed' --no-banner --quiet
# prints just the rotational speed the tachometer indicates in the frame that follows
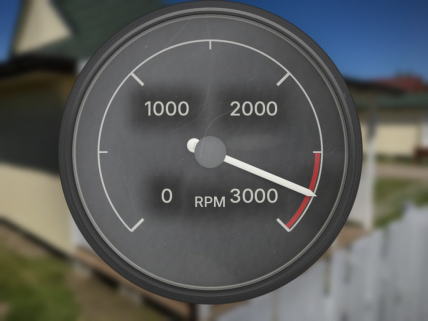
2750 rpm
